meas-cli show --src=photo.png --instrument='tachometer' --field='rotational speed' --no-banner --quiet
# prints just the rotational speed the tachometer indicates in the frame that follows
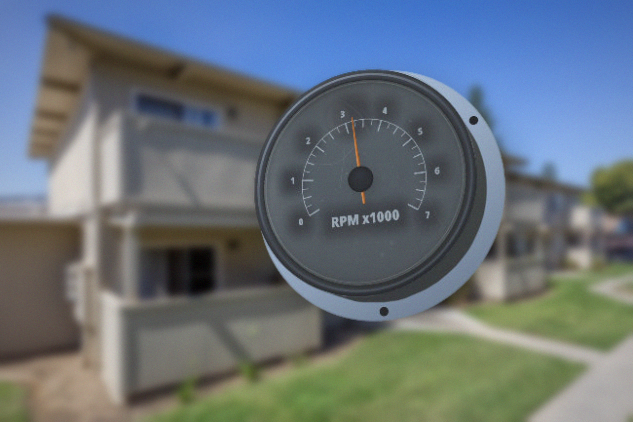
3250 rpm
